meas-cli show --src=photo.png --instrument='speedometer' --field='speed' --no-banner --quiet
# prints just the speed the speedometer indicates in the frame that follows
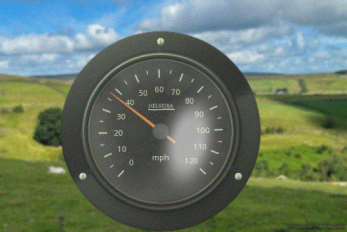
37.5 mph
